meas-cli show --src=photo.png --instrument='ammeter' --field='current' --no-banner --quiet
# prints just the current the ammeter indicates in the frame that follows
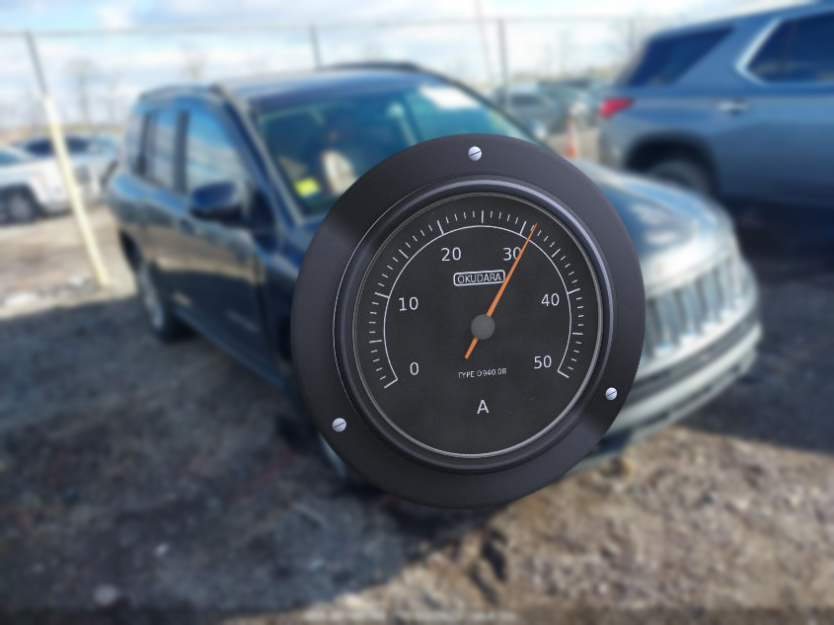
31 A
